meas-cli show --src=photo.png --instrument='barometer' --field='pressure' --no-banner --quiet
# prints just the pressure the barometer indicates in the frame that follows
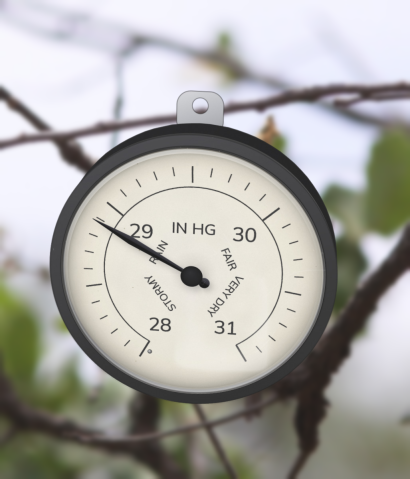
28.9 inHg
